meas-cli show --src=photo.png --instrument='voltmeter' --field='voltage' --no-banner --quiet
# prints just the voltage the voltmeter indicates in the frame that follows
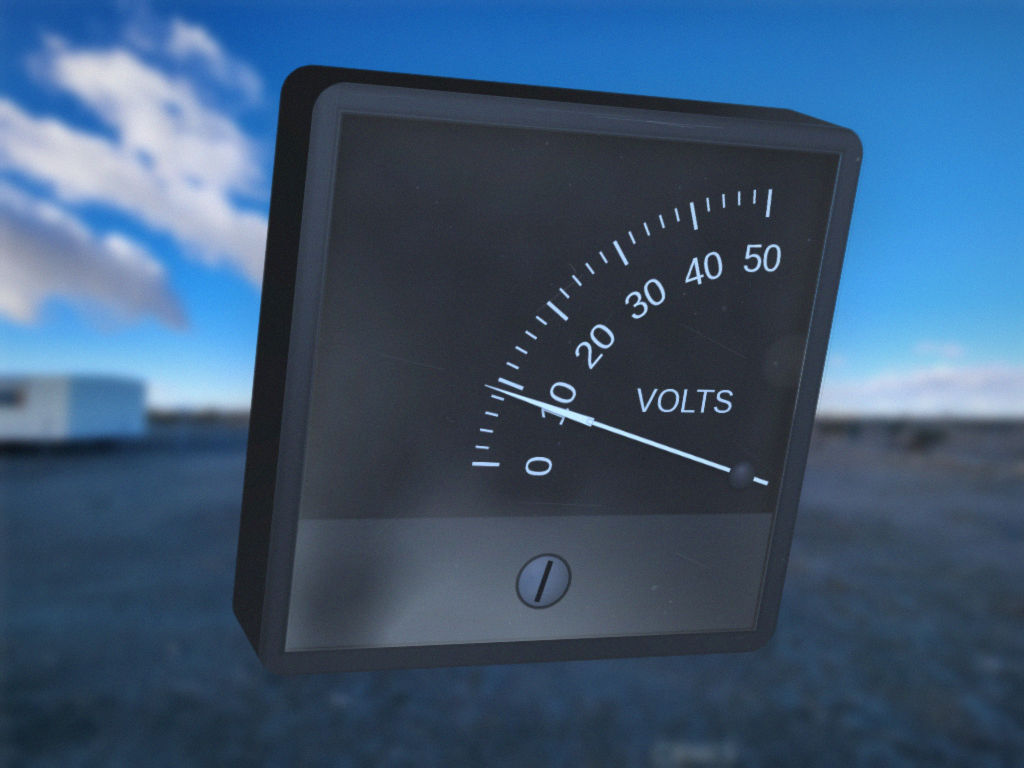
9 V
